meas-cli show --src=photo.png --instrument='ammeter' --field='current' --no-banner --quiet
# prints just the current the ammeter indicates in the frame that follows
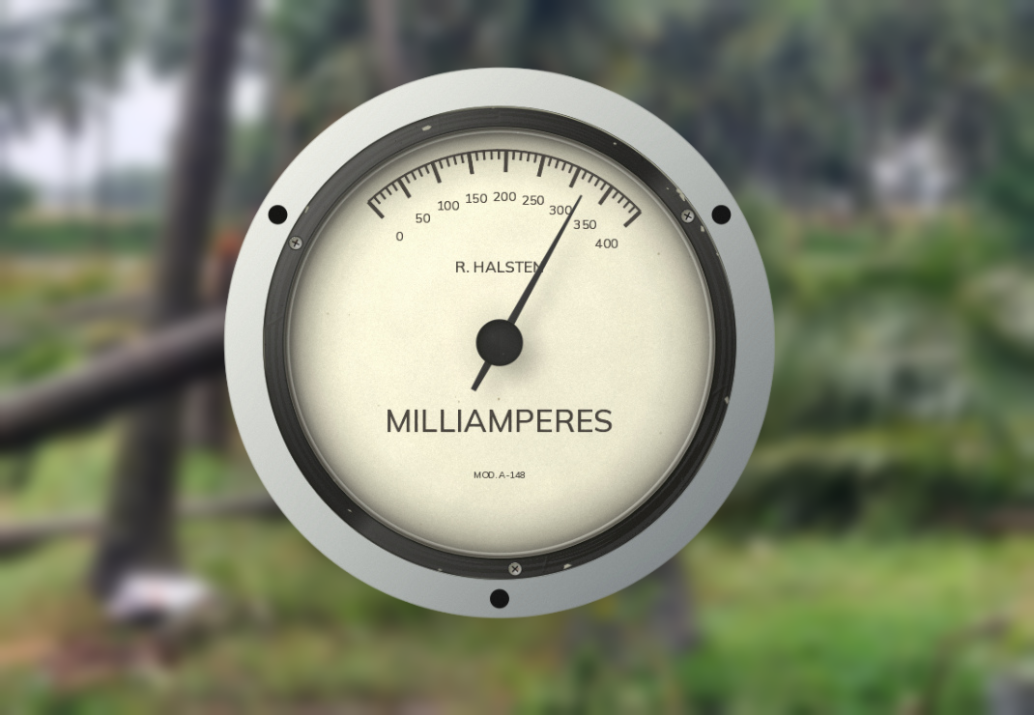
320 mA
